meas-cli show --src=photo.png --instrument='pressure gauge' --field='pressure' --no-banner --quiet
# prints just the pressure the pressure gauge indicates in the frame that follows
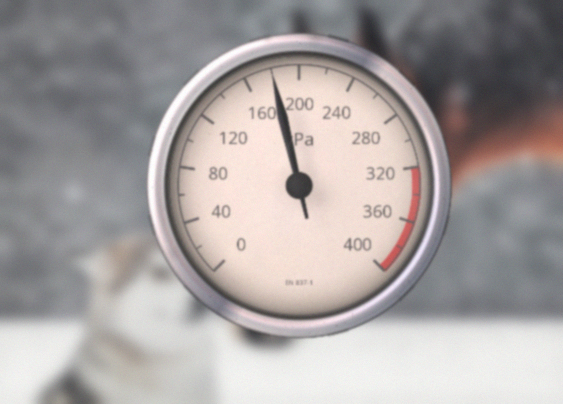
180 kPa
